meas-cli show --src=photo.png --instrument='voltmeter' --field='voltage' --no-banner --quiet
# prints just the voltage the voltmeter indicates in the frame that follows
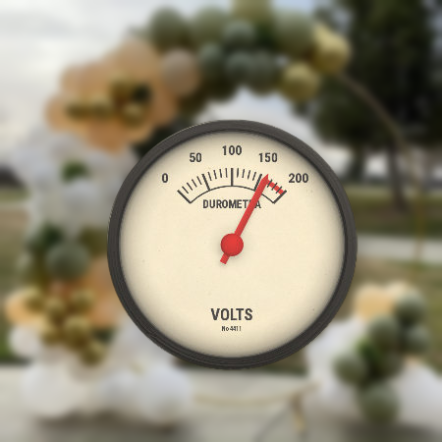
160 V
